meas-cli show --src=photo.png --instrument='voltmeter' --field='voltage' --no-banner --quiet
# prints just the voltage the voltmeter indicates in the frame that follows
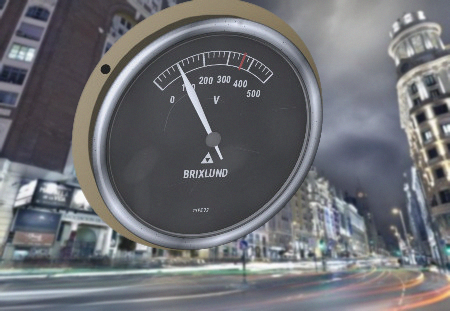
100 V
